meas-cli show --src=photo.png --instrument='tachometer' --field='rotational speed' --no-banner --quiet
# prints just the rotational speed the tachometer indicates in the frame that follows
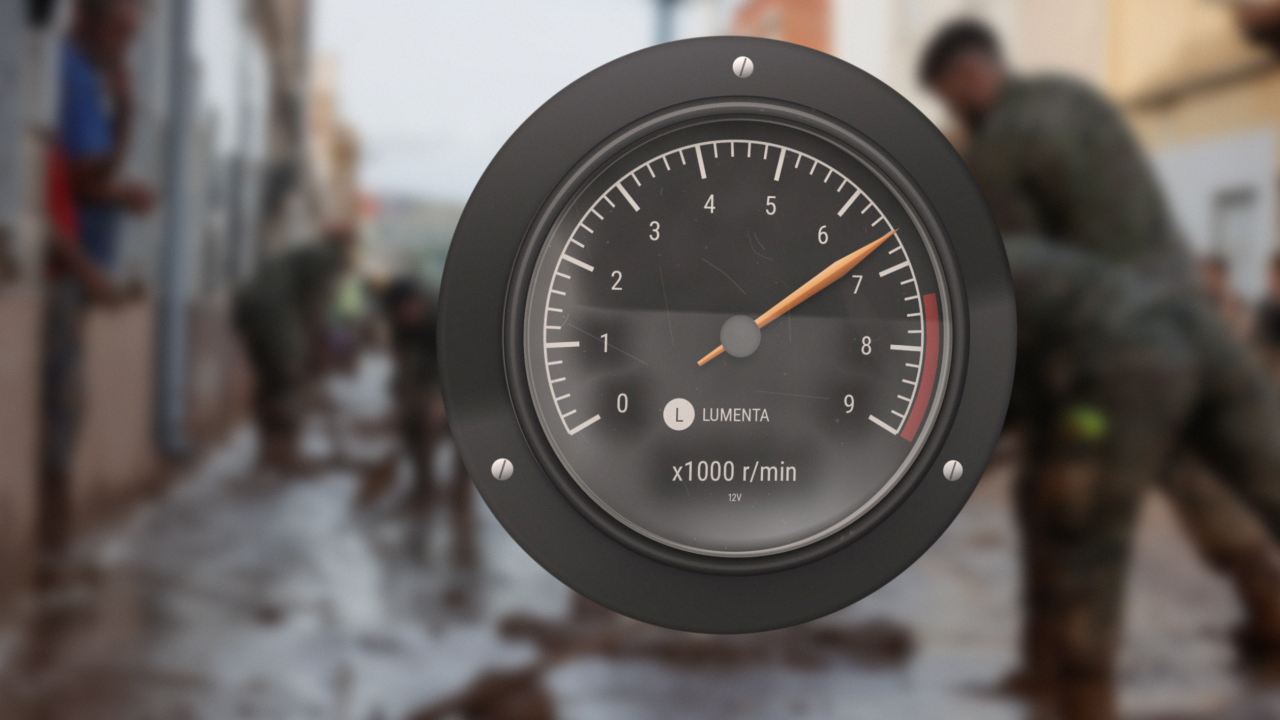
6600 rpm
